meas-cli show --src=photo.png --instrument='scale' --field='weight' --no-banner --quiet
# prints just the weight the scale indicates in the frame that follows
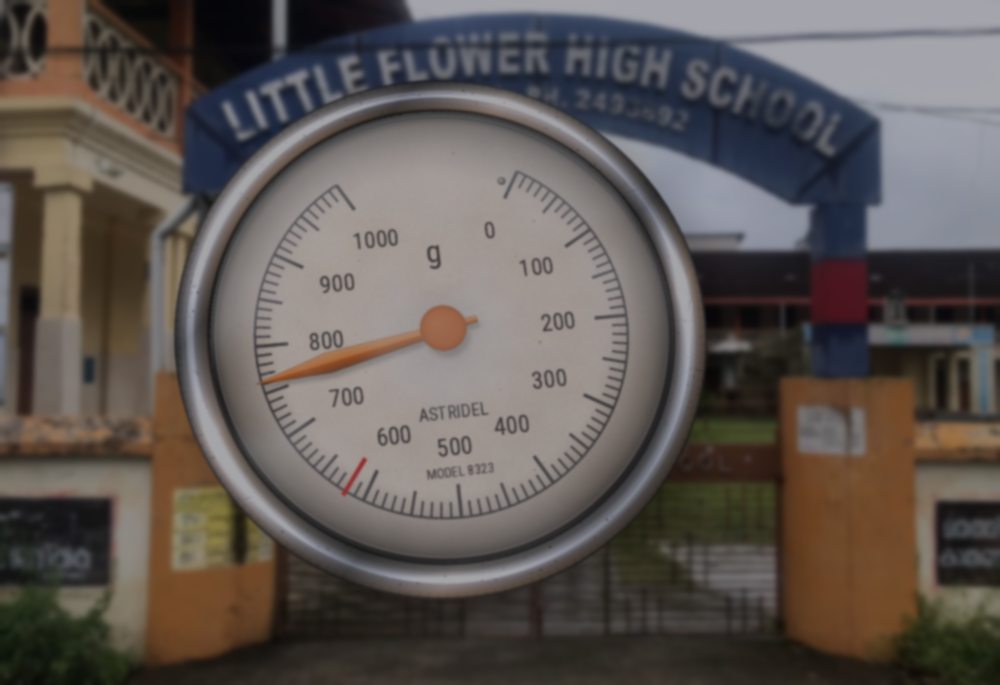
760 g
